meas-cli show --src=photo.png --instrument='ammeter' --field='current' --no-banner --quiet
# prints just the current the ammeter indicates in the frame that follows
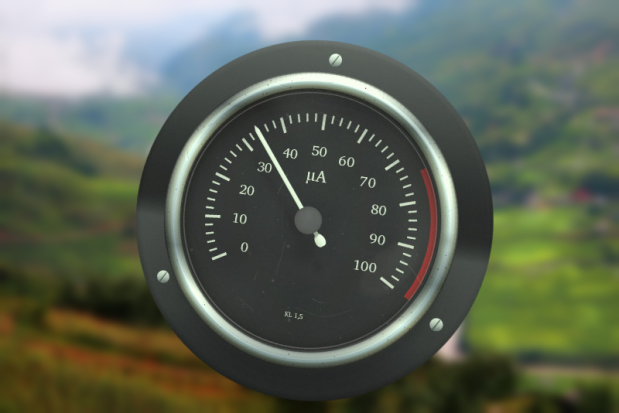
34 µA
